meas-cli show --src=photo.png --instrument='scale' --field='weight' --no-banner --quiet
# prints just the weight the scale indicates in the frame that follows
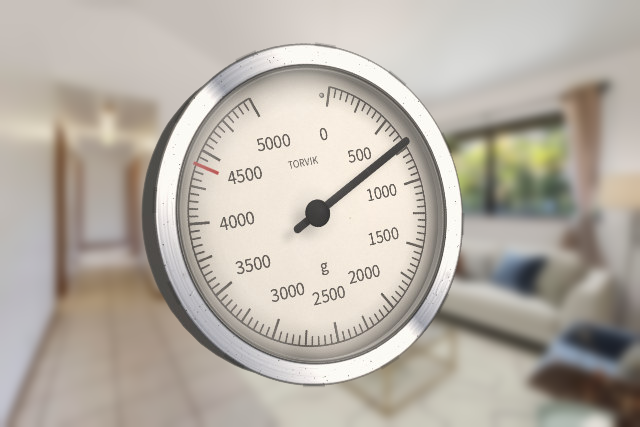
700 g
